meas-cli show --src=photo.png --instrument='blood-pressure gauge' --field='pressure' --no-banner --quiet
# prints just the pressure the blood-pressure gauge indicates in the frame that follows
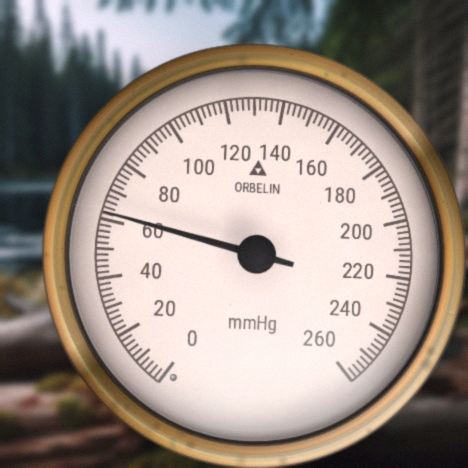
62 mmHg
